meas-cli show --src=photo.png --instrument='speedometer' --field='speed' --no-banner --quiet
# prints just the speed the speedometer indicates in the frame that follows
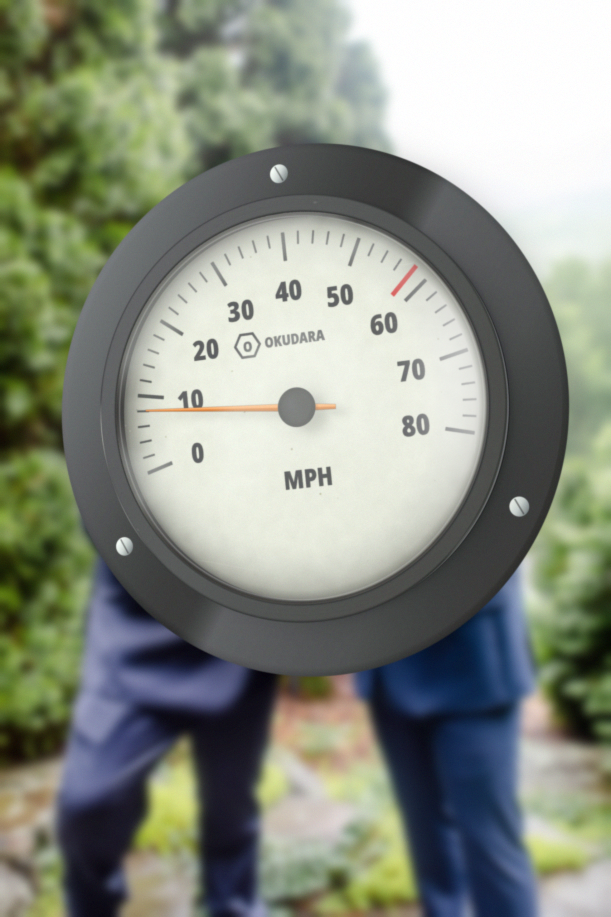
8 mph
